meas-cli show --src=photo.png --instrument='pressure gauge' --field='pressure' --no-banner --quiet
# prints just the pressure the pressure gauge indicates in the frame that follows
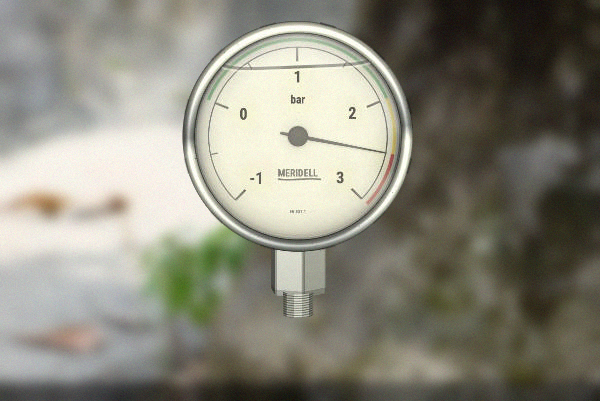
2.5 bar
